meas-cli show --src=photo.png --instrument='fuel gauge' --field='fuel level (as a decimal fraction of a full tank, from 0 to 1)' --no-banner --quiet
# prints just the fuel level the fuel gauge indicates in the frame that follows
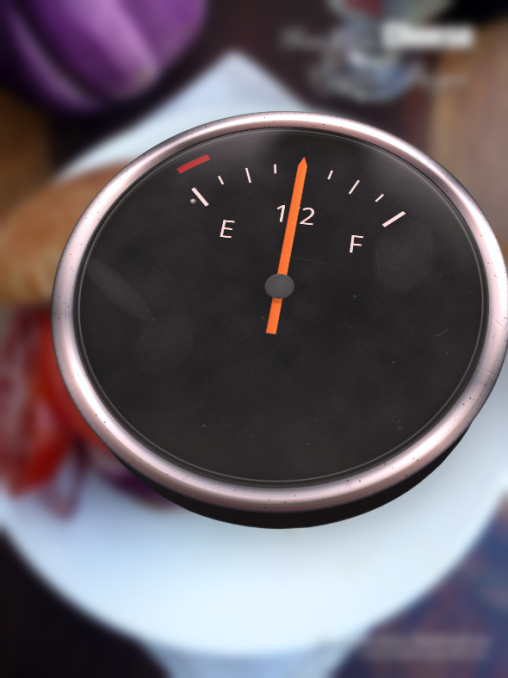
0.5
